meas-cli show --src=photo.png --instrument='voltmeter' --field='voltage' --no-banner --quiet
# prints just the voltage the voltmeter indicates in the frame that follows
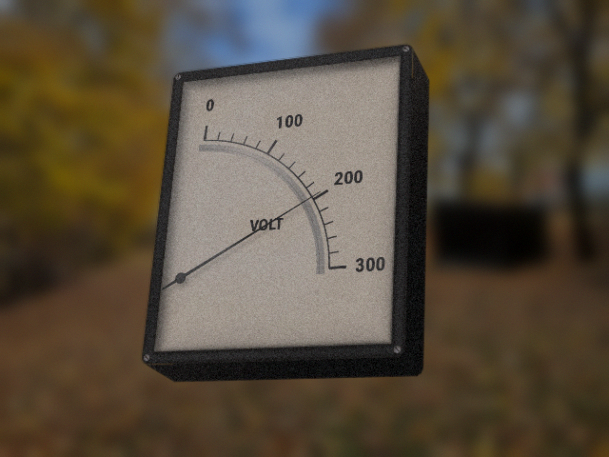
200 V
